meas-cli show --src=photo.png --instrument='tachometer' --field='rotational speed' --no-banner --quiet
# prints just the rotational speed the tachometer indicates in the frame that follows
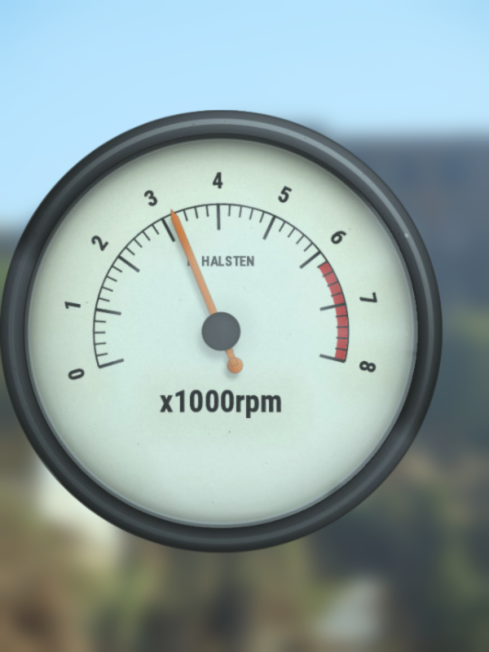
3200 rpm
